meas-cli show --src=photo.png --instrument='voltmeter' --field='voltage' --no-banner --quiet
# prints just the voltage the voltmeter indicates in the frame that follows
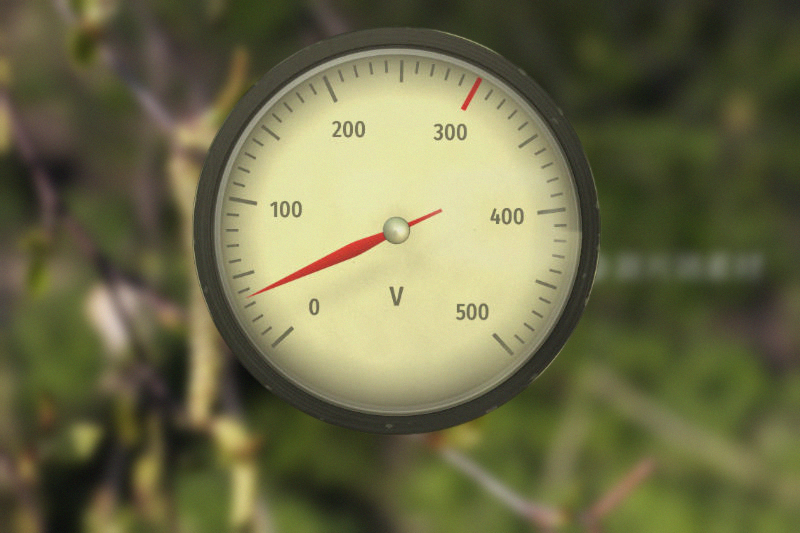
35 V
